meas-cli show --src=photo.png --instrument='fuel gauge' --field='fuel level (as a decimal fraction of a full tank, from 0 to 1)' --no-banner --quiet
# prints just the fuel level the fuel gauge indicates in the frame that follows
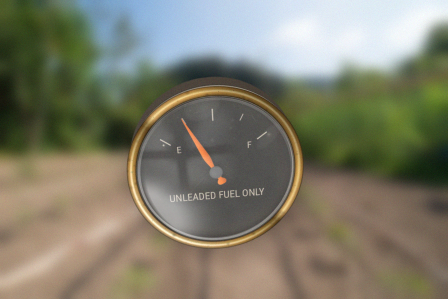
0.25
